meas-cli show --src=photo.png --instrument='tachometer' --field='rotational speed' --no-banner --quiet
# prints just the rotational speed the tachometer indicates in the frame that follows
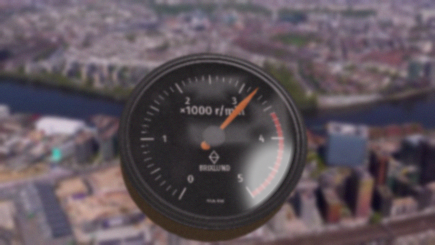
3200 rpm
